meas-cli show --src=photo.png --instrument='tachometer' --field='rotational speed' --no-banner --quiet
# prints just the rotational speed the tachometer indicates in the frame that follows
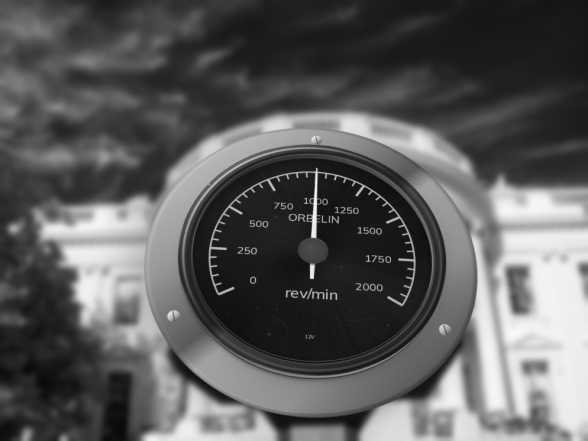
1000 rpm
